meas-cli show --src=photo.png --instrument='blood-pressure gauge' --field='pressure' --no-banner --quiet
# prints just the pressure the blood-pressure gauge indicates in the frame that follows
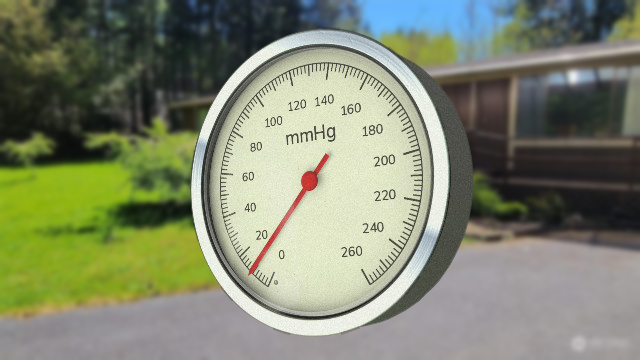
10 mmHg
